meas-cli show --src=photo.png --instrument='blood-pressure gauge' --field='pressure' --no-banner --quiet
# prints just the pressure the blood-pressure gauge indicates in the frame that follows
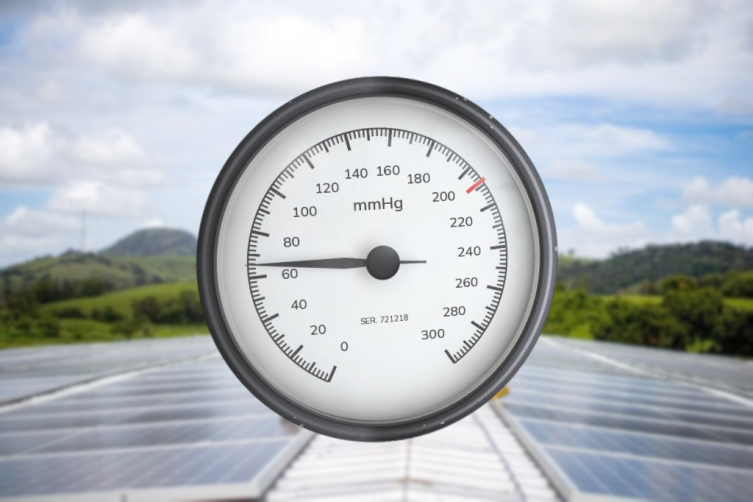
66 mmHg
